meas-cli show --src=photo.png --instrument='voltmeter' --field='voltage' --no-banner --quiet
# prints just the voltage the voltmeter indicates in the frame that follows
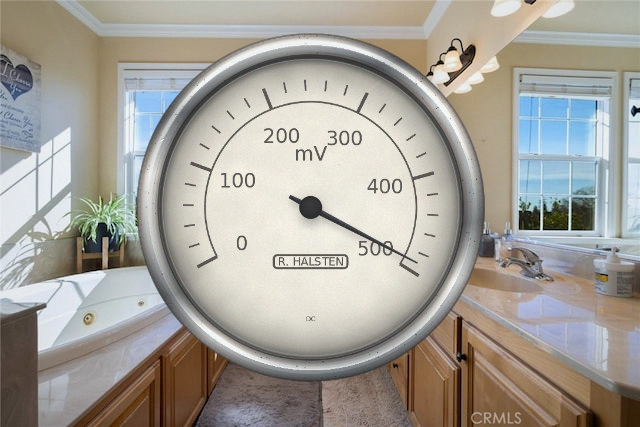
490 mV
